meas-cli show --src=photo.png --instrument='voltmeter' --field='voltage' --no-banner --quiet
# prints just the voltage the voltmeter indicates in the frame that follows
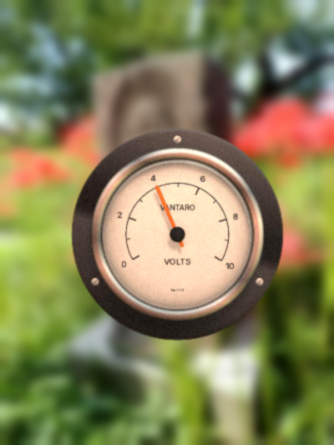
4 V
